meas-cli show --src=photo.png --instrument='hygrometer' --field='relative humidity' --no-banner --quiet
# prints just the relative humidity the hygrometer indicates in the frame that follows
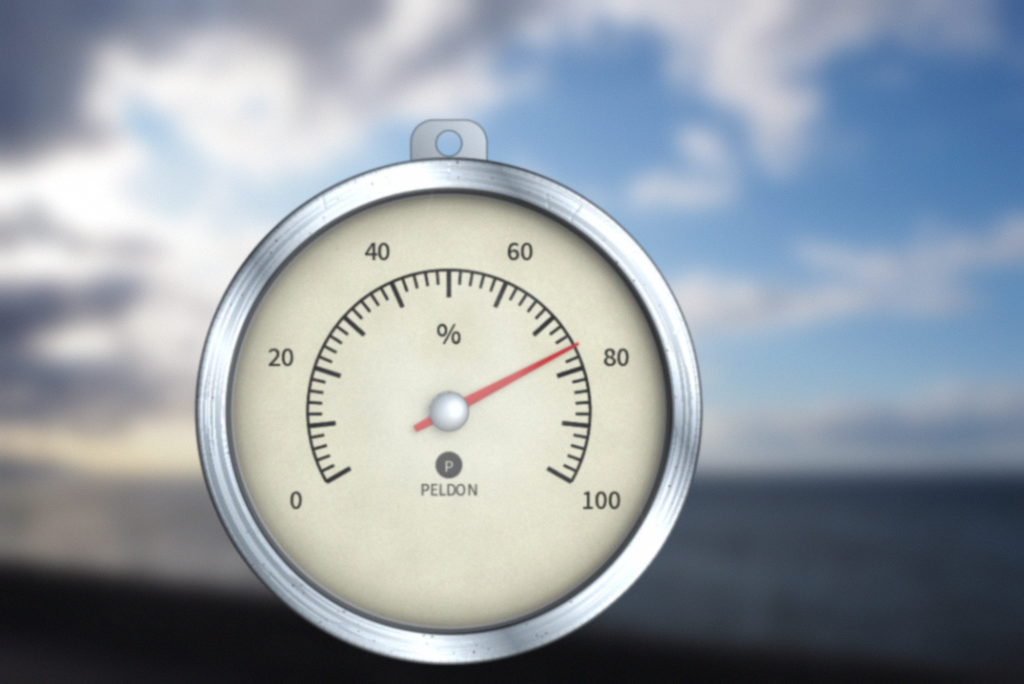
76 %
